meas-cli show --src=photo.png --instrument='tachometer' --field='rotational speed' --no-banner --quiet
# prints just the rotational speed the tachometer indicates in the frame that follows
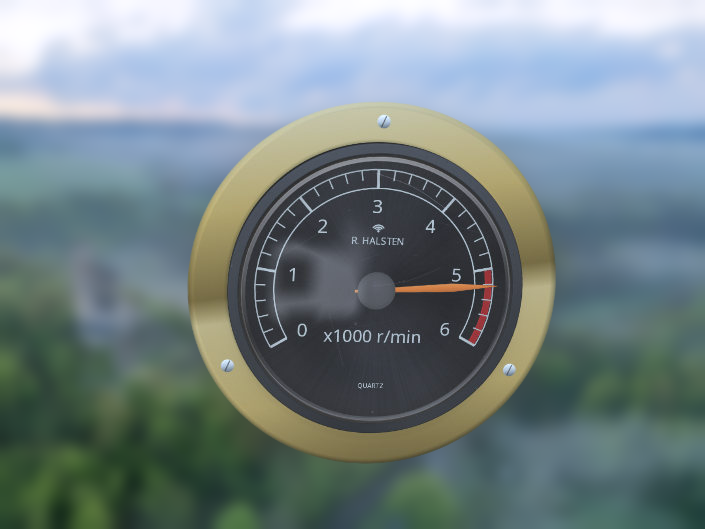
5200 rpm
